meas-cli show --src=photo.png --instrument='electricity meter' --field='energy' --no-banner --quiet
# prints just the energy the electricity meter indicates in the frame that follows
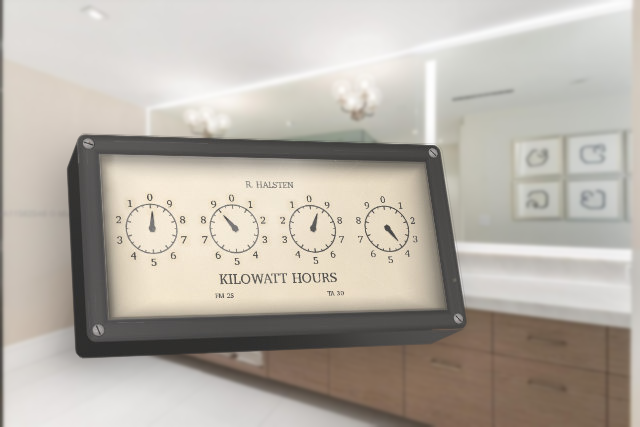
9894 kWh
